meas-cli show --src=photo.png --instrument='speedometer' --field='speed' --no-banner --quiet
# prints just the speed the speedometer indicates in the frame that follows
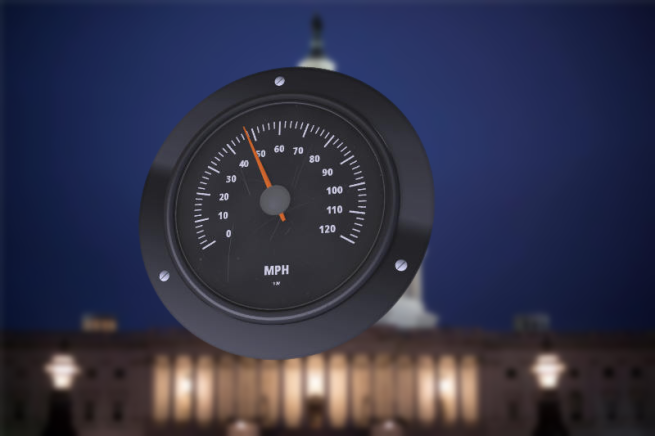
48 mph
